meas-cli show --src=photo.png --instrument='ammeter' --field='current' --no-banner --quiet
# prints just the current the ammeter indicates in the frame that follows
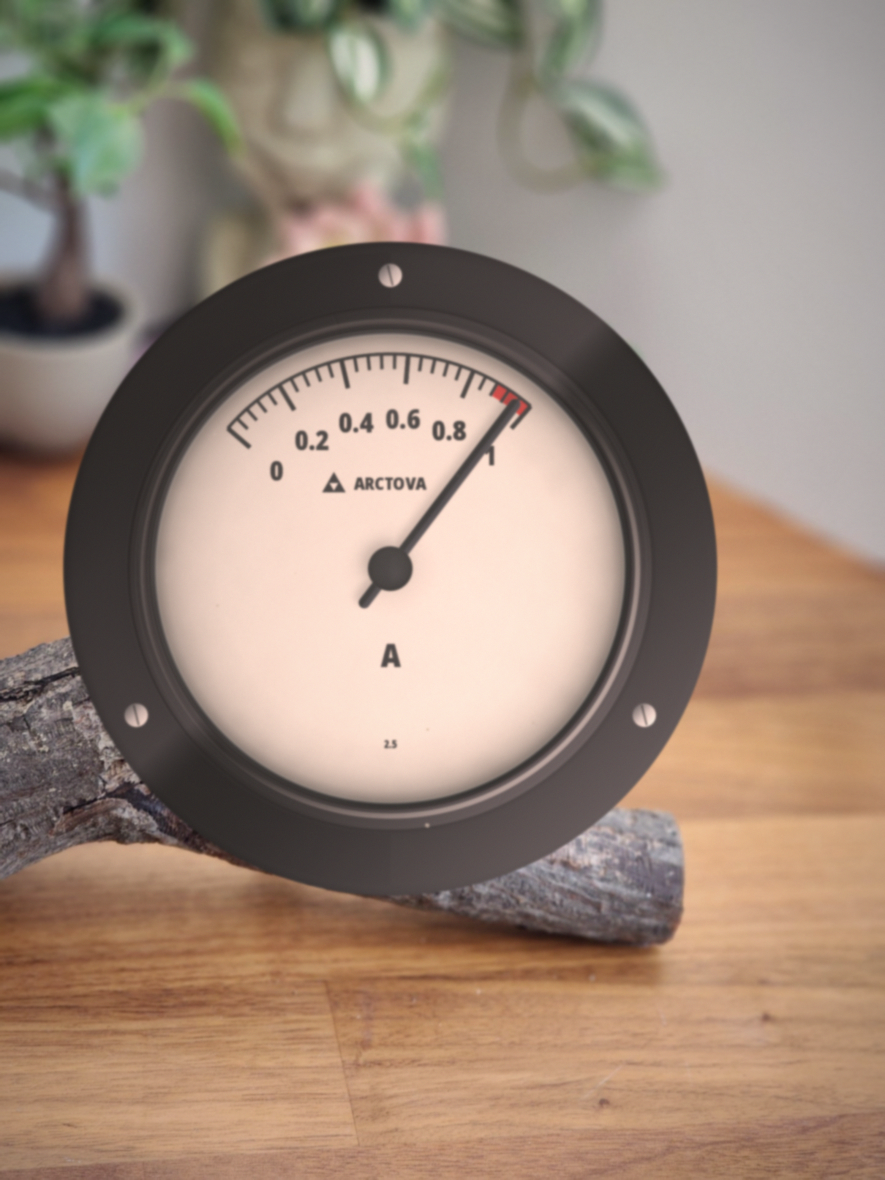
0.96 A
